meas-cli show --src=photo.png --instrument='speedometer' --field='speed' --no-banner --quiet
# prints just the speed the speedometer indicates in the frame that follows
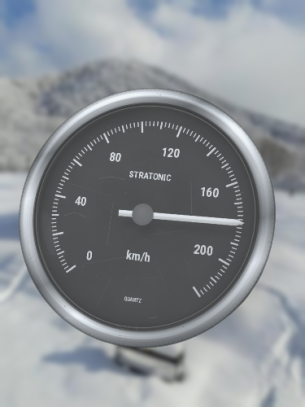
180 km/h
